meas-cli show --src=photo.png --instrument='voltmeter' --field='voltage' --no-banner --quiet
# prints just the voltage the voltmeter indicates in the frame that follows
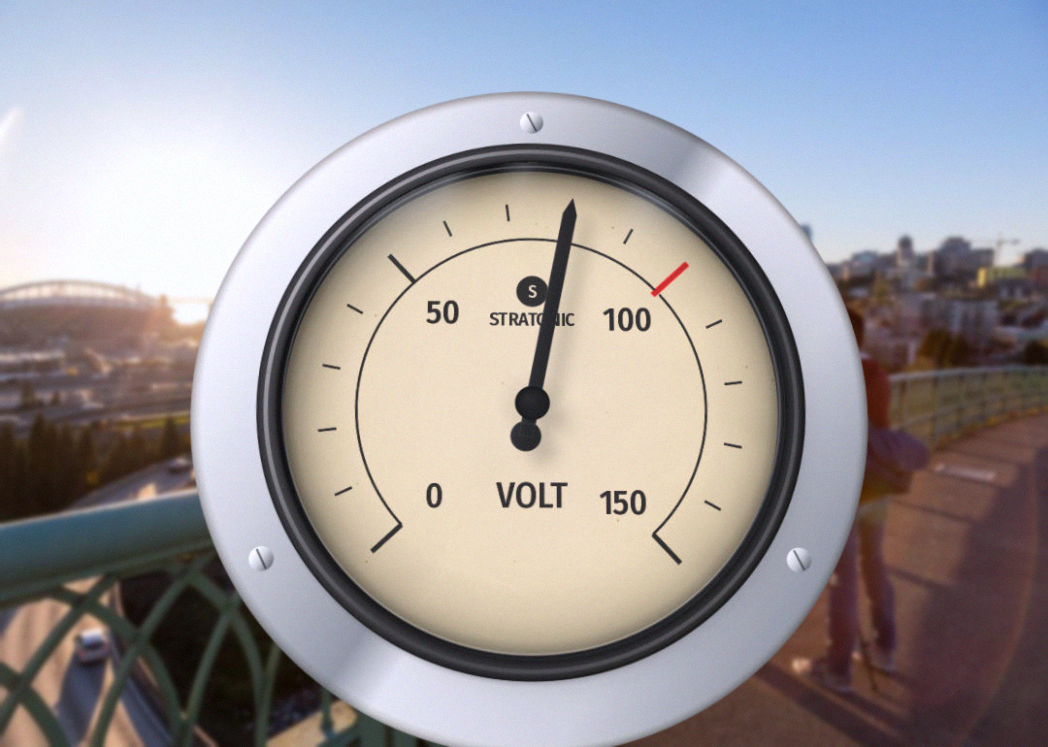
80 V
